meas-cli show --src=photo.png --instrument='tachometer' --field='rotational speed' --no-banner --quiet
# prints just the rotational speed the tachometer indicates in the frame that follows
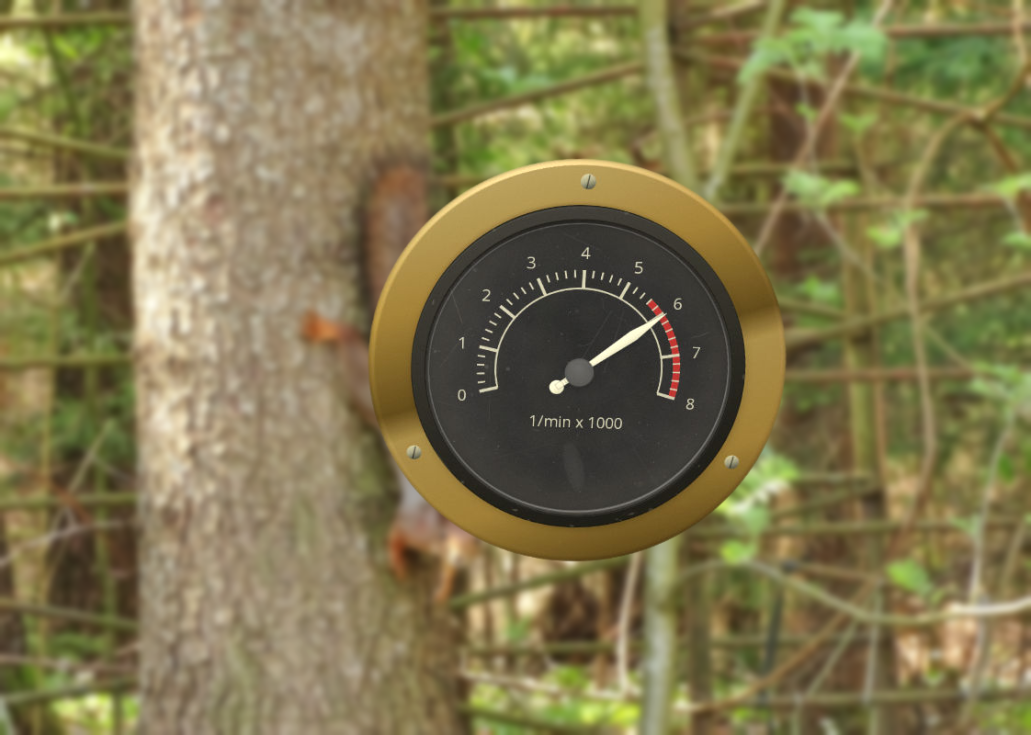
6000 rpm
